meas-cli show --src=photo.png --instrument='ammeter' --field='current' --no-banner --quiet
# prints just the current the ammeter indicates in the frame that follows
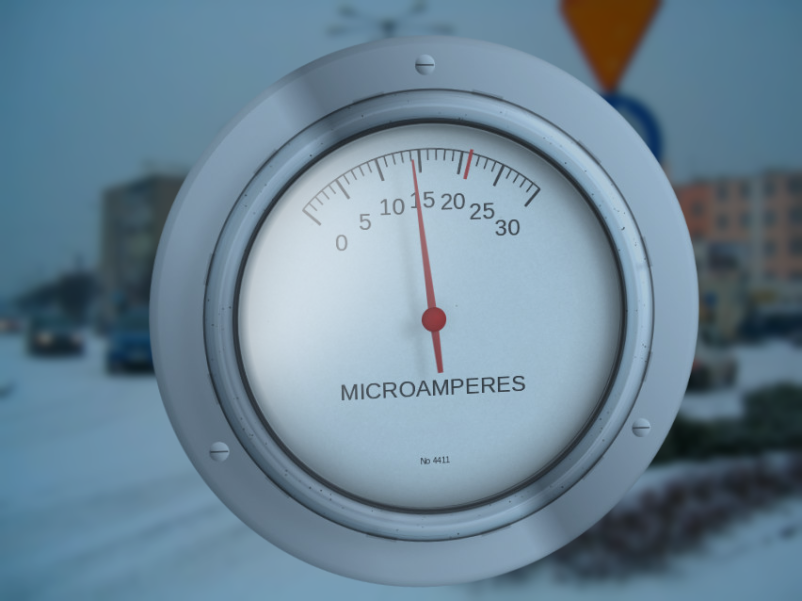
14 µA
